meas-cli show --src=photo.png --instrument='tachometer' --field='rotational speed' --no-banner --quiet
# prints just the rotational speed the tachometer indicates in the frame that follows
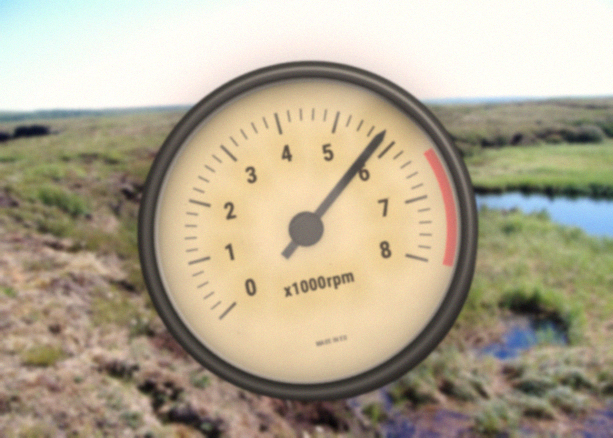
5800 rpm
